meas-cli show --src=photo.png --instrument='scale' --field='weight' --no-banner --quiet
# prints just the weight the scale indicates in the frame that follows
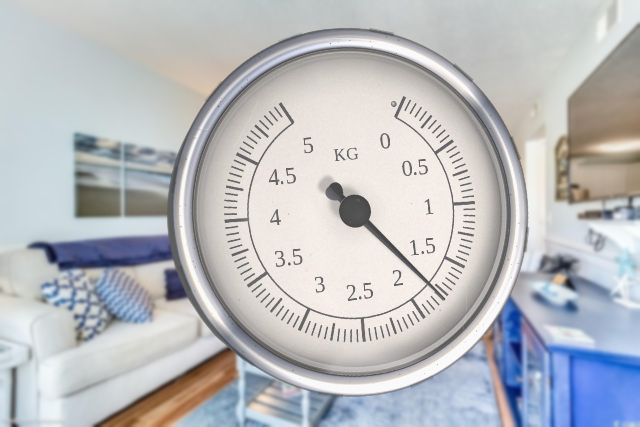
1.8 kg
